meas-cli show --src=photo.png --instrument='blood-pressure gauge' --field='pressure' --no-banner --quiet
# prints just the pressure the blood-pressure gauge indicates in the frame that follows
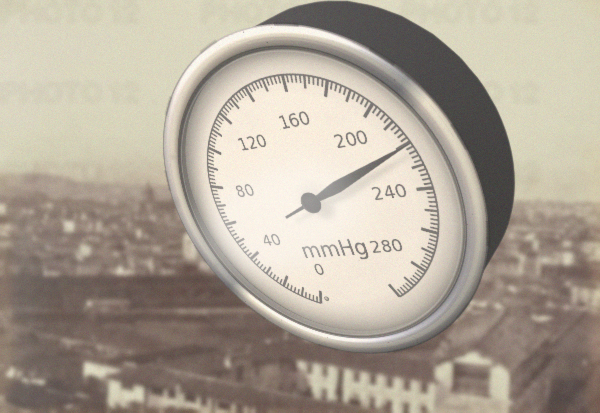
220 mmHg
